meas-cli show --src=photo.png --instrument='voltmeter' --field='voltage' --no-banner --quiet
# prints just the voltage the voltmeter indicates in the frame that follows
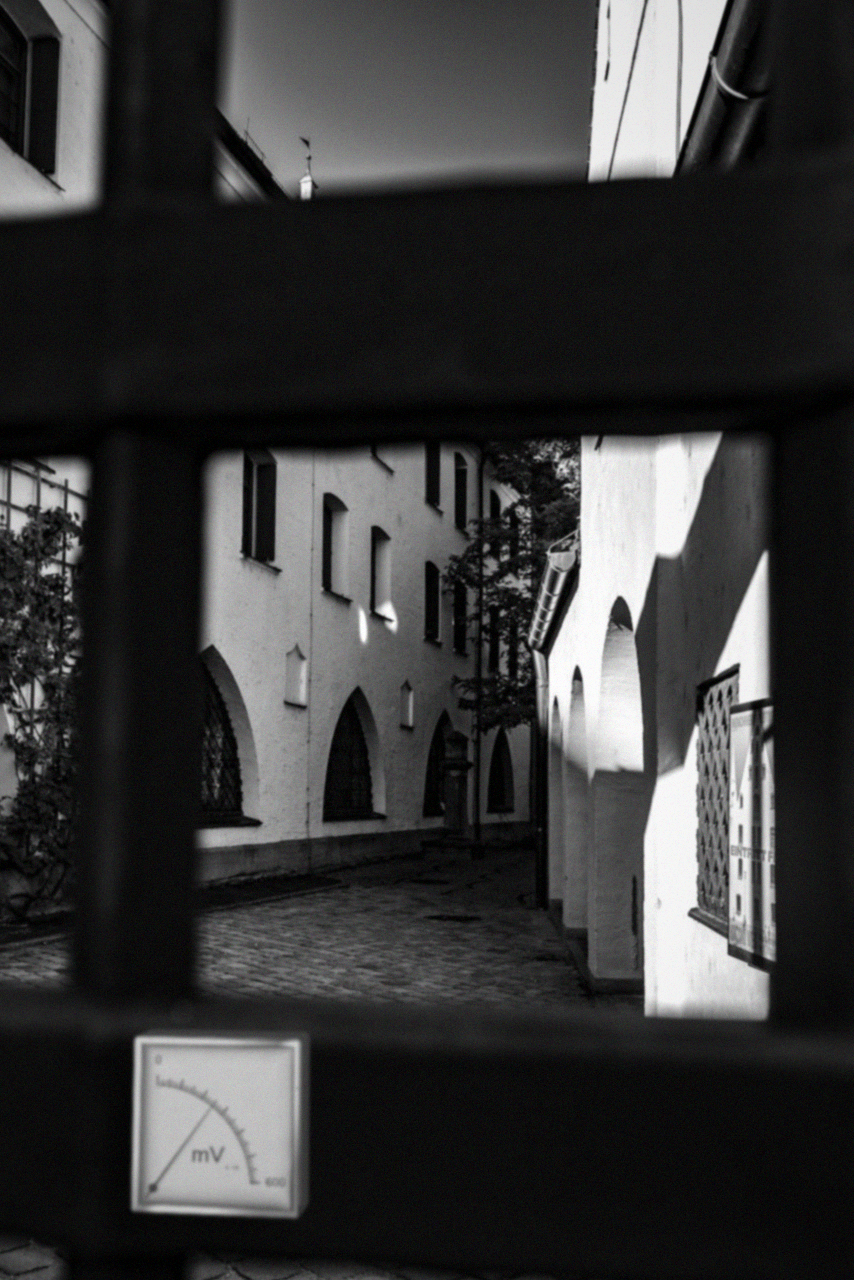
250 mV
